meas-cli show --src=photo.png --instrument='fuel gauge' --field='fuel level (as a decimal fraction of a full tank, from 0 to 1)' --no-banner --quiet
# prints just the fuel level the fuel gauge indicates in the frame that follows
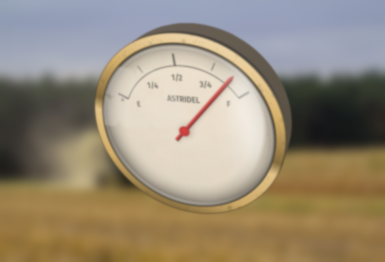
0.875
